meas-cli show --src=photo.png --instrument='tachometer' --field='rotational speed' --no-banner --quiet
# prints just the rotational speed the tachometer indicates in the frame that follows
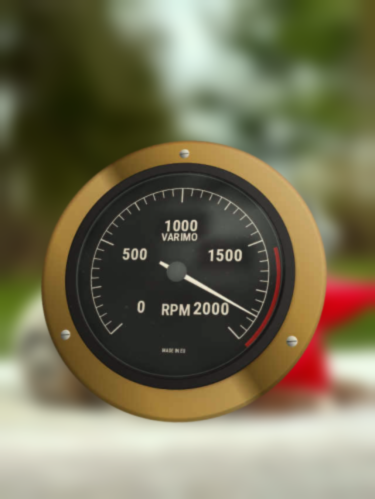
1875 rpm
